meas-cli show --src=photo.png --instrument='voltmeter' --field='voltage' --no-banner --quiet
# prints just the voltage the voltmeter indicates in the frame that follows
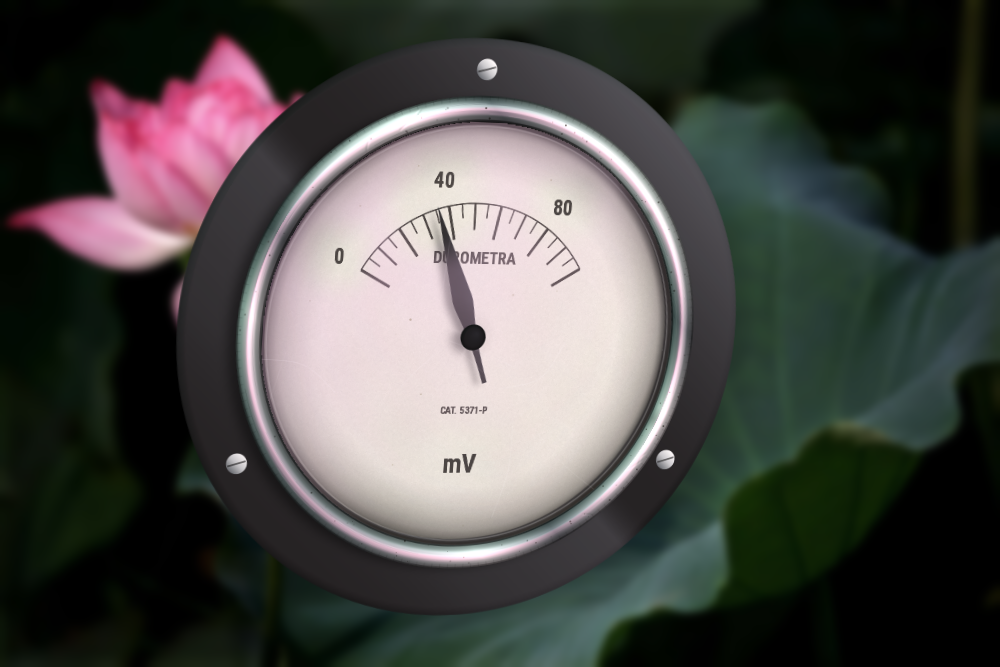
35 mV
